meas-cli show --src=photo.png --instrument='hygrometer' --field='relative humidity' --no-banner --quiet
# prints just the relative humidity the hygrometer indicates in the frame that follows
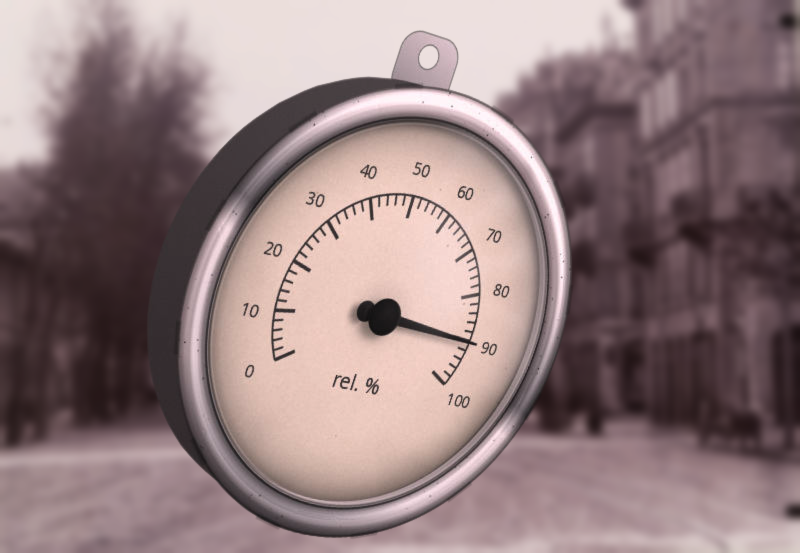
90 %
